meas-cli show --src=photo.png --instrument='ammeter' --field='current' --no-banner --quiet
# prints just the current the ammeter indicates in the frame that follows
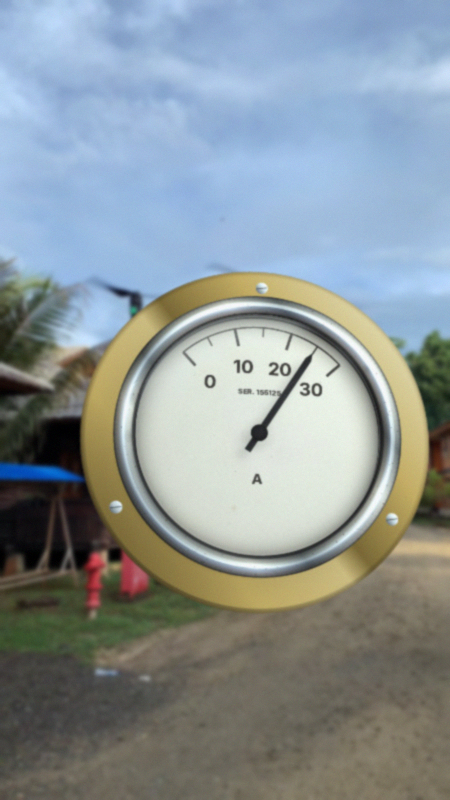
25 A
